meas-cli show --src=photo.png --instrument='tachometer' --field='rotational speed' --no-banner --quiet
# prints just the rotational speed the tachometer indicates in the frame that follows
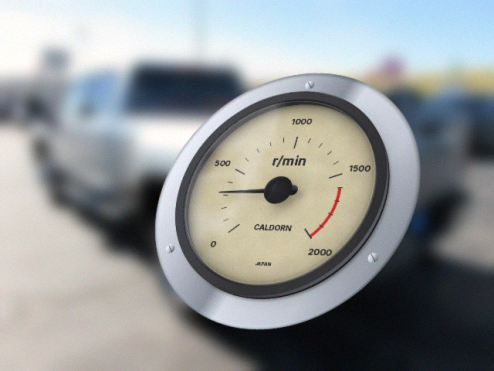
300 rpm
